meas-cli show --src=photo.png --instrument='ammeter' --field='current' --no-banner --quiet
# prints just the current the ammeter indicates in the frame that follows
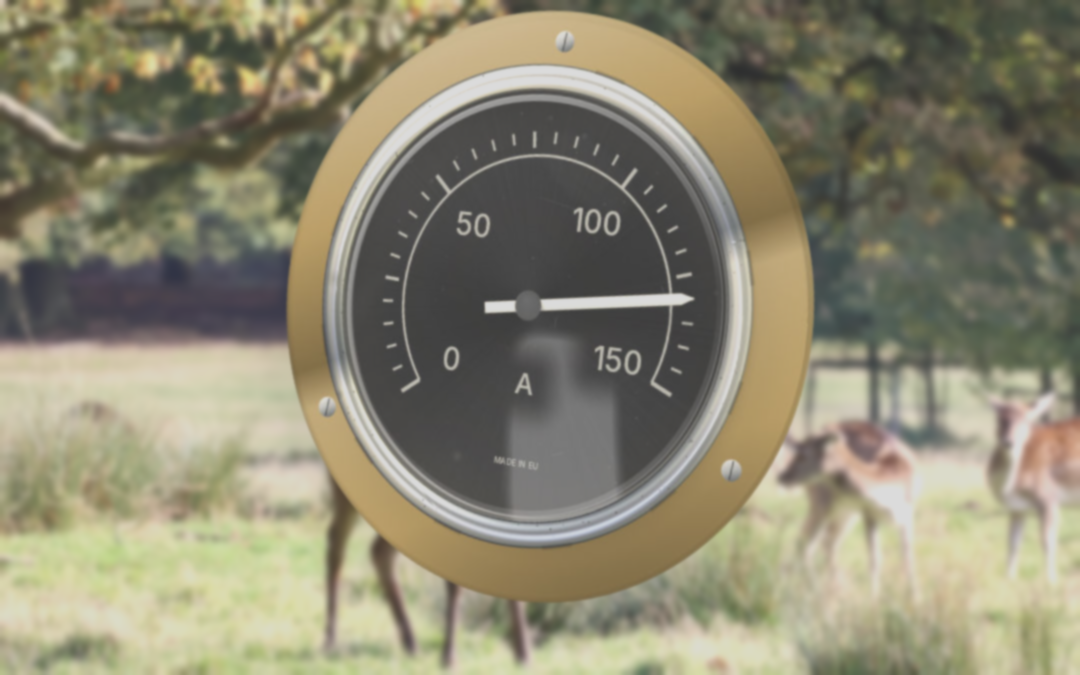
130 A
